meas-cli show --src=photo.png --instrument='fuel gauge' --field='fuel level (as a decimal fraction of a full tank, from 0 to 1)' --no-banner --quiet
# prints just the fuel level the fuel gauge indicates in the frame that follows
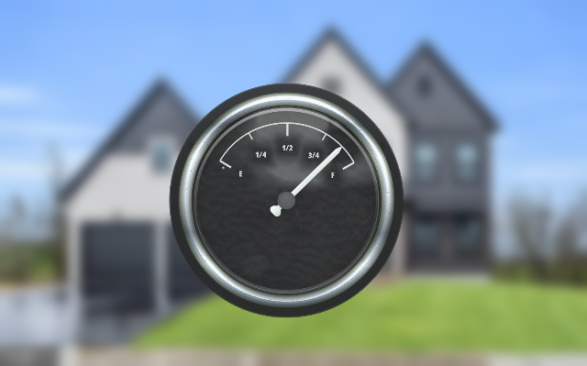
0.875
